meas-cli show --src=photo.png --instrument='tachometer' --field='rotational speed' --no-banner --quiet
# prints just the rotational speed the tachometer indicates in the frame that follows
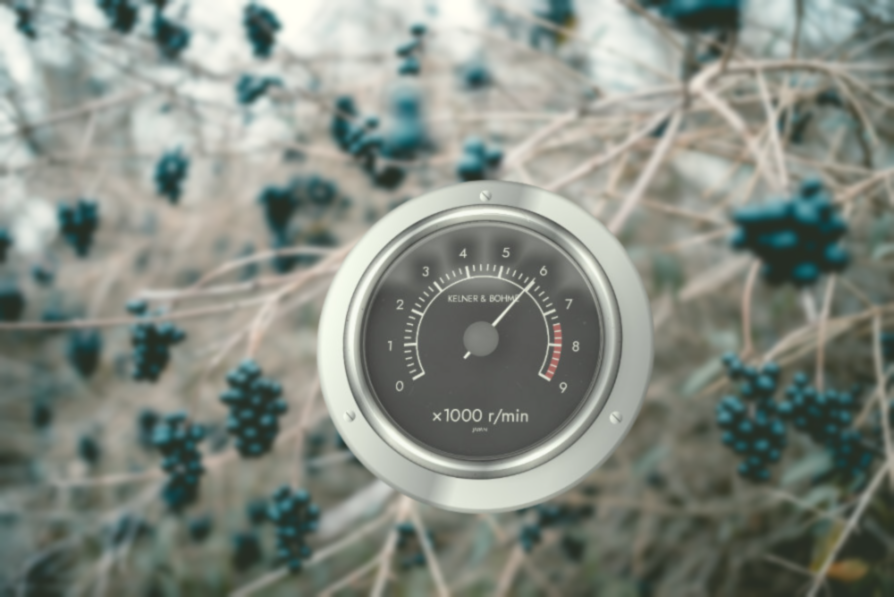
6000 rpm
